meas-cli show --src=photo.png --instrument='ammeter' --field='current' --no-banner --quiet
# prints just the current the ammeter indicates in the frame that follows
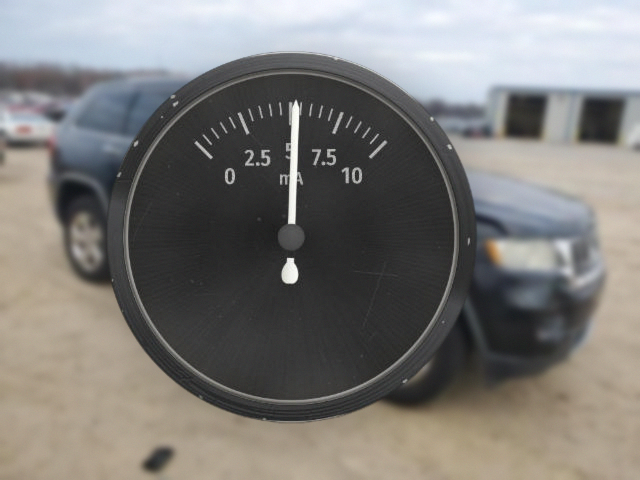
5.25 mA
